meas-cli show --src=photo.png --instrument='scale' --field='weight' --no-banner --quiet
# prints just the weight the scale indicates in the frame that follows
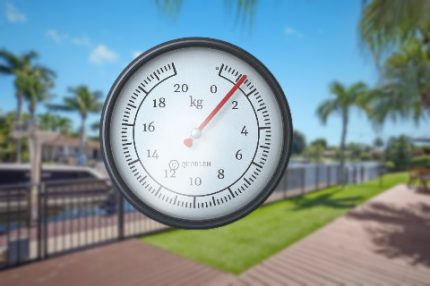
1.2 kg
